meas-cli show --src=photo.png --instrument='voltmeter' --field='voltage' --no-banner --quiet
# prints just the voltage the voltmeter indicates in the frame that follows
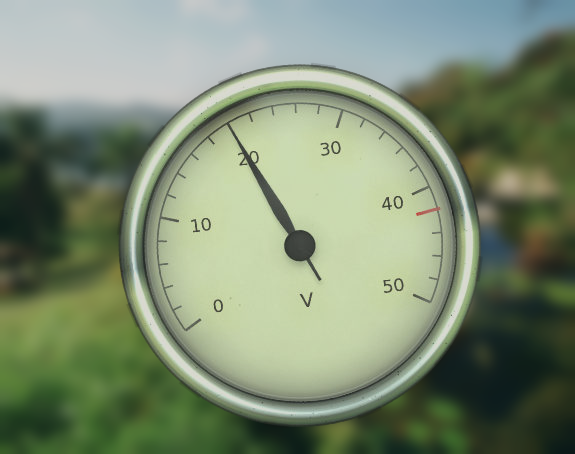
20 V
